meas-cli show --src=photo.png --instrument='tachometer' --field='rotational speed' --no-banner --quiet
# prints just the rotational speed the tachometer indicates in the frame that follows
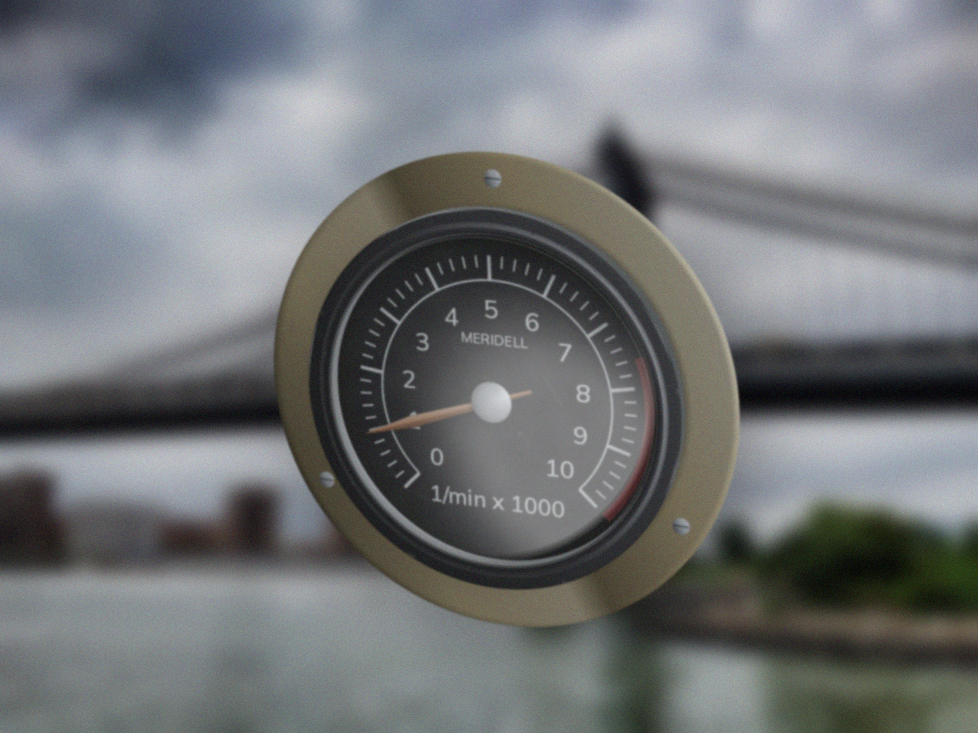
1000 rpm
